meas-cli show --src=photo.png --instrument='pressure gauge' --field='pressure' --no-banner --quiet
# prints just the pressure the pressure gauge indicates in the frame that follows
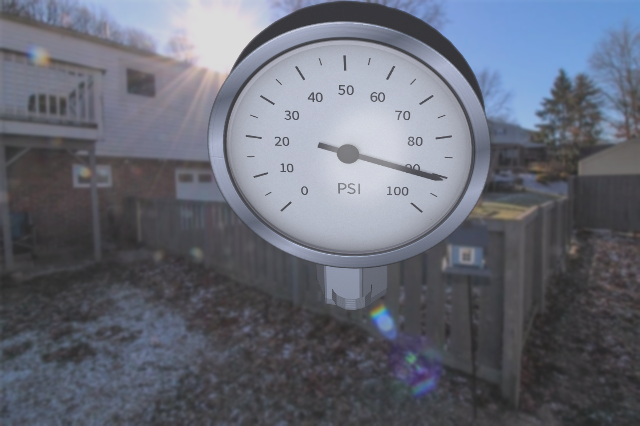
90 psi
